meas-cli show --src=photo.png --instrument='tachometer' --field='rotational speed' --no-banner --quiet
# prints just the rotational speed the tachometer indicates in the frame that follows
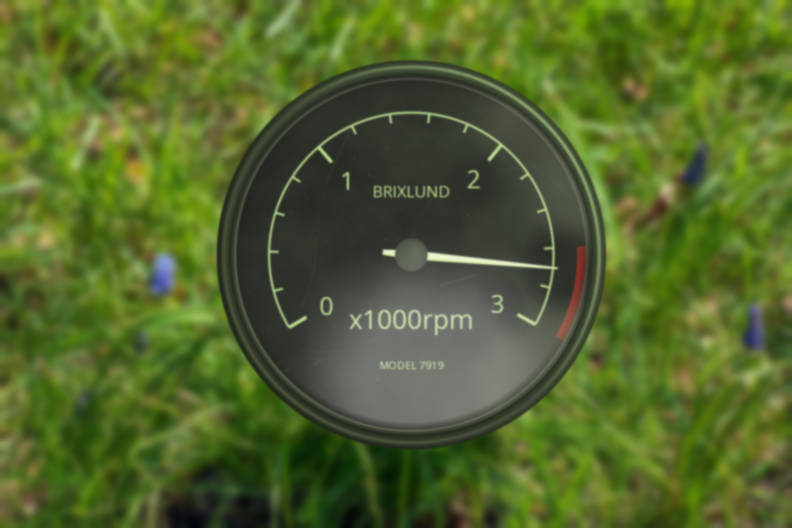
2700 rpm
